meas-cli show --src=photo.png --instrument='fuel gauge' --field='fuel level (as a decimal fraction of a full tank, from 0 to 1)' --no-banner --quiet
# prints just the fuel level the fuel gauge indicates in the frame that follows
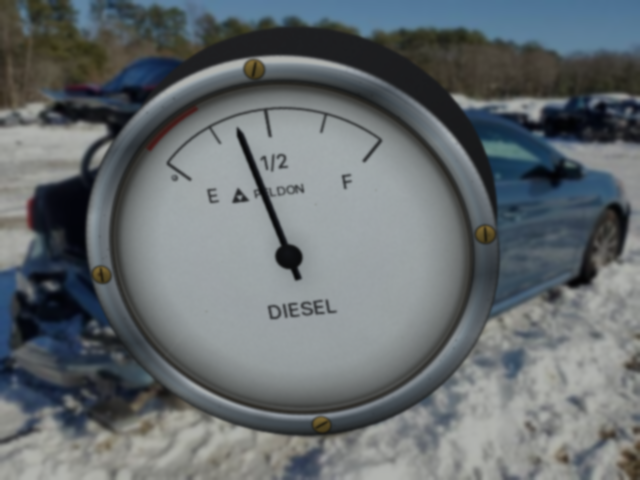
0.375
